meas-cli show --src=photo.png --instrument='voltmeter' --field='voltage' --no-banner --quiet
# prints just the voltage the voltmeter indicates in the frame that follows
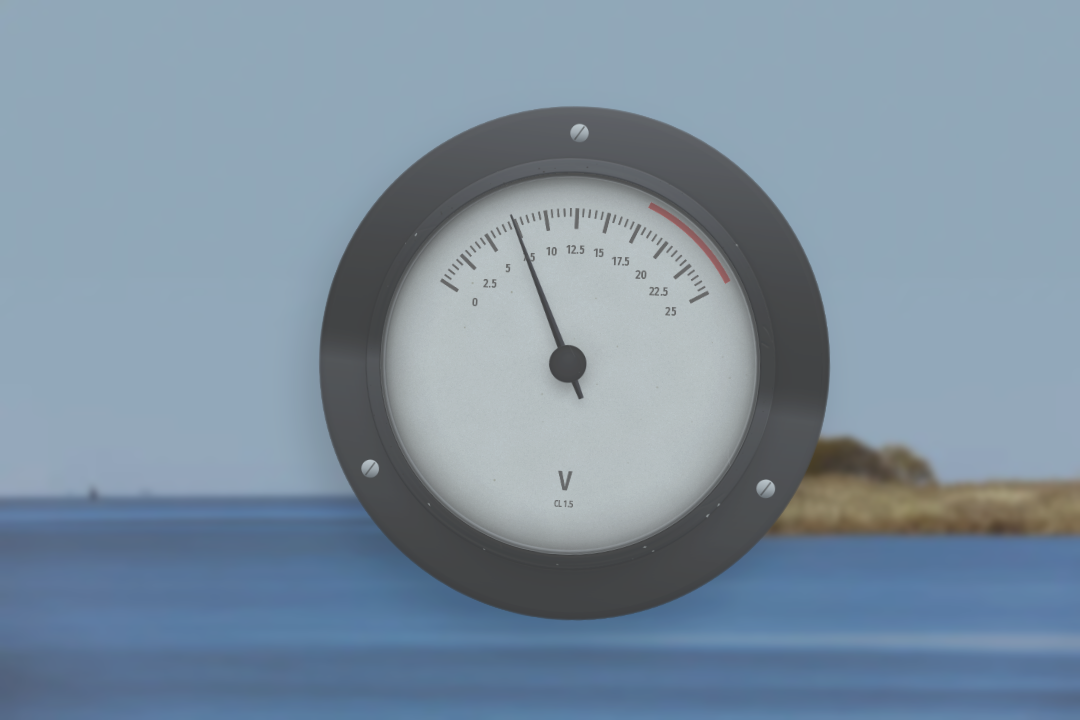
7.5 V
